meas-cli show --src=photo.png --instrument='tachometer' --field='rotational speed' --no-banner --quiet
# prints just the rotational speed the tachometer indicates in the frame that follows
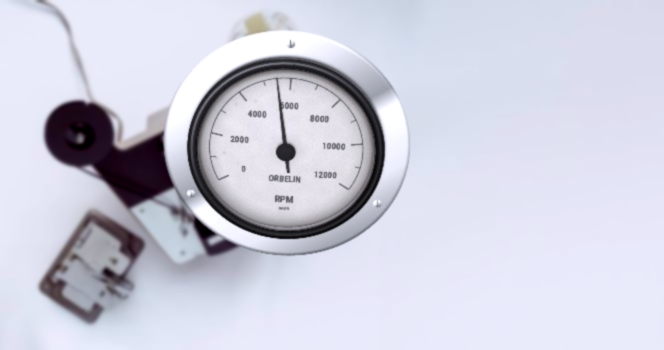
5500 rpm
